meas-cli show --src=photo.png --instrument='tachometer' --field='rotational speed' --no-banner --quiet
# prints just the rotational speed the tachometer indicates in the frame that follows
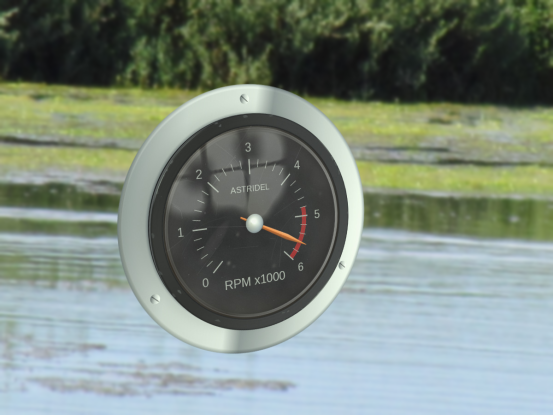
5600 rpm
